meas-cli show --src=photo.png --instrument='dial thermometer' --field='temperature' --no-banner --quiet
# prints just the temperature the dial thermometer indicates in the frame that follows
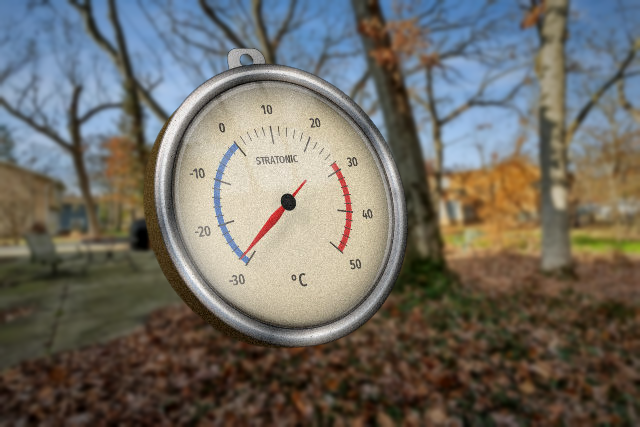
-28 °C
